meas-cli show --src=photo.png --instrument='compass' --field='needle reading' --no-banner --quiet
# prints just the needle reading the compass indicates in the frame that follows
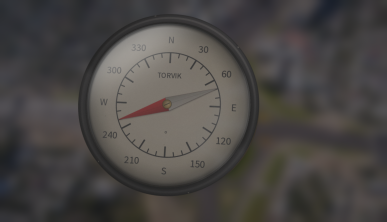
250 °
